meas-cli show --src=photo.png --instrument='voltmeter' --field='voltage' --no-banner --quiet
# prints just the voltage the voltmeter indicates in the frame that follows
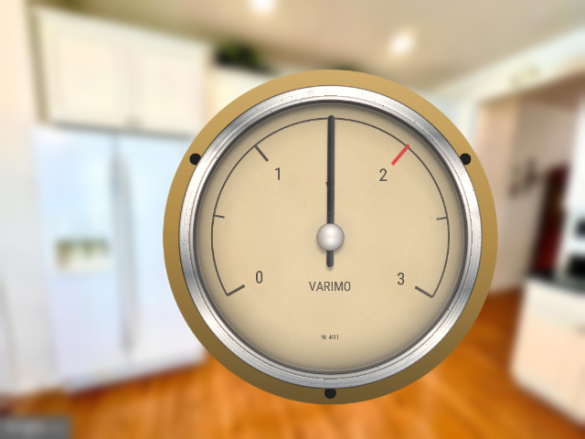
1.5 V
